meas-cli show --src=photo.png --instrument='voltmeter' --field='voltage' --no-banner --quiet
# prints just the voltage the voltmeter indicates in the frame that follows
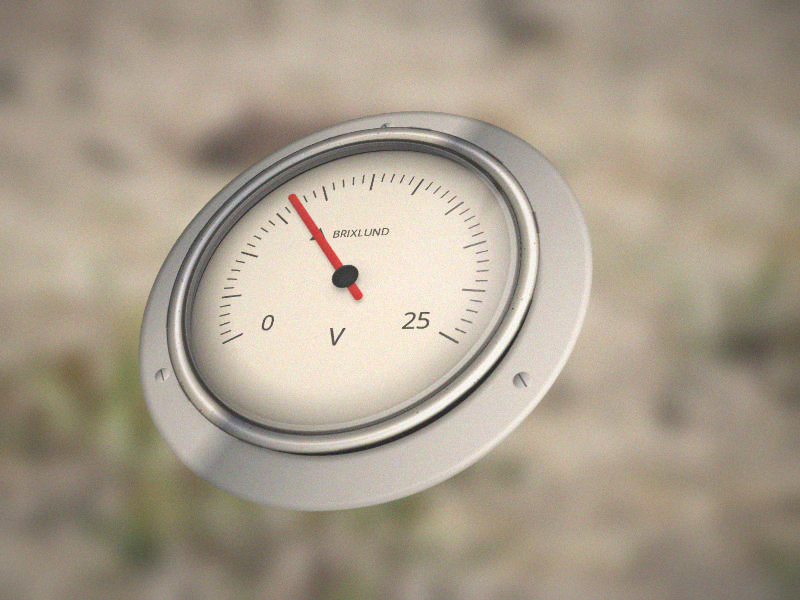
8.5 V
